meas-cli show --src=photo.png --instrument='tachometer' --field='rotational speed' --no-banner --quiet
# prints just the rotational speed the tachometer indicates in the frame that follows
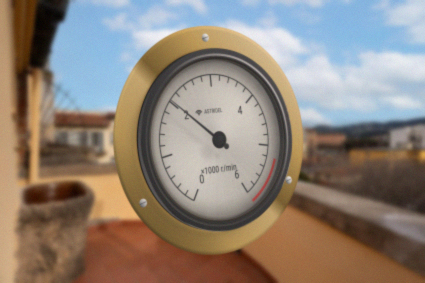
2000 rpm
